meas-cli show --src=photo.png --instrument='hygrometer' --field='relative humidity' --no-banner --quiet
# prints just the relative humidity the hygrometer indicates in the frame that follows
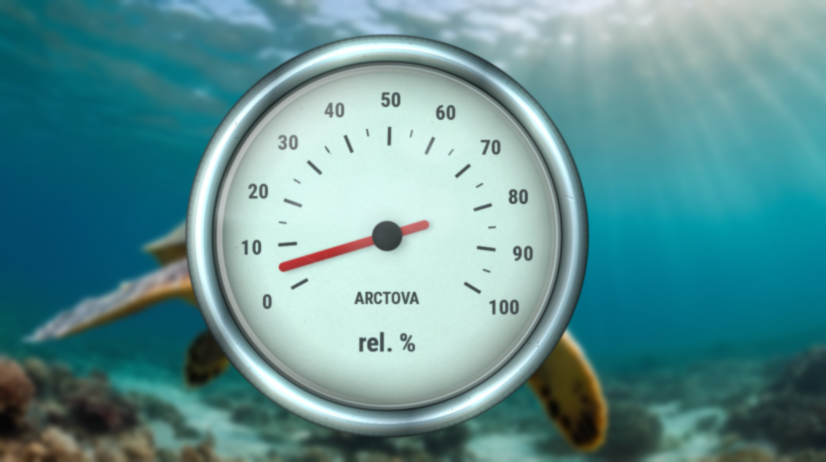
5 %
